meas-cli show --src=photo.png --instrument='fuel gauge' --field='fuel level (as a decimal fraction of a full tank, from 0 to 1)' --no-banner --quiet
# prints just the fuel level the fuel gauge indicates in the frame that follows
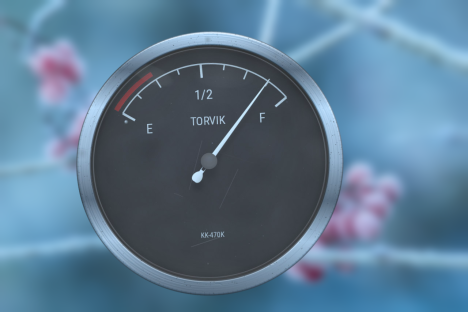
0.875
